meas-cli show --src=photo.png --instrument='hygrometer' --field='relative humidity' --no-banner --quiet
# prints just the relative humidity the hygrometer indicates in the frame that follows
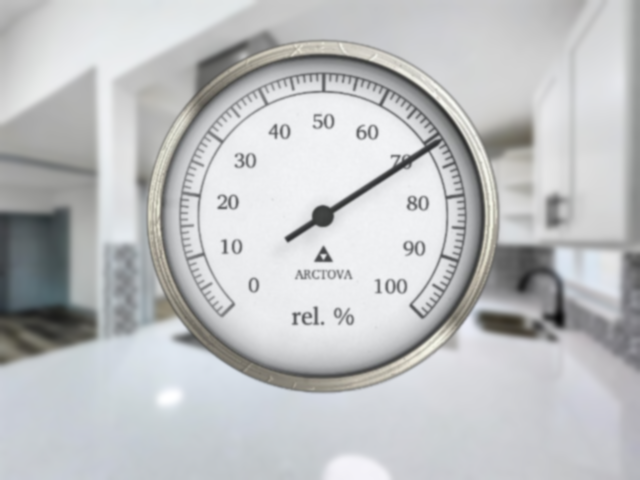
71 %
